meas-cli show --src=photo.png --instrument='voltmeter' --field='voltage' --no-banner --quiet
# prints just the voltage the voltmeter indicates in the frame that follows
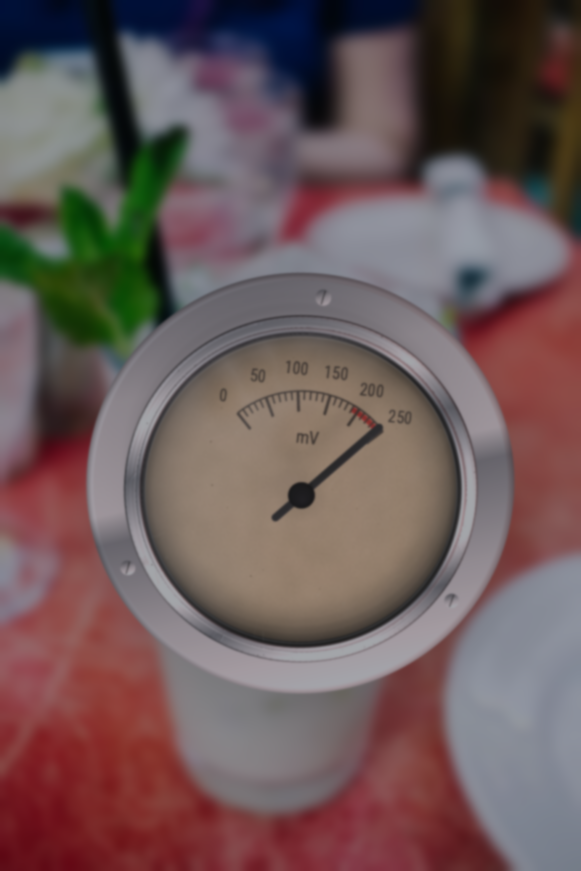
240 mV
